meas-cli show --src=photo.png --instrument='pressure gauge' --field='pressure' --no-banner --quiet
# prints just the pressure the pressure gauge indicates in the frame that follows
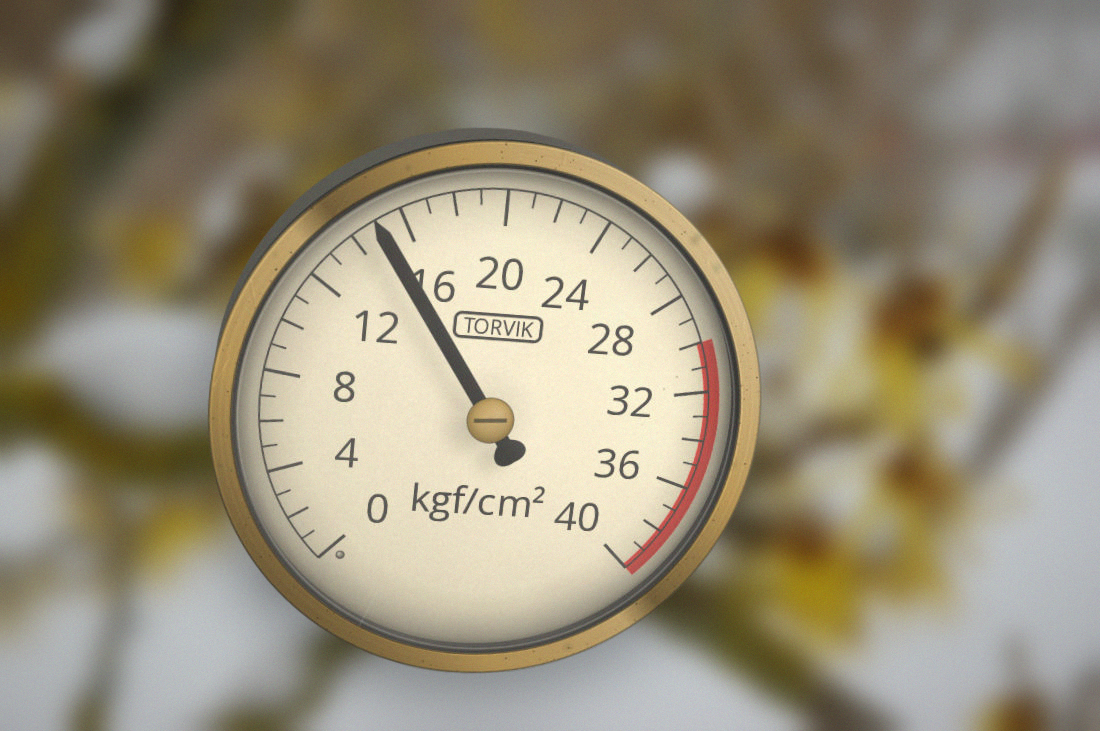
15 kg/cm²
